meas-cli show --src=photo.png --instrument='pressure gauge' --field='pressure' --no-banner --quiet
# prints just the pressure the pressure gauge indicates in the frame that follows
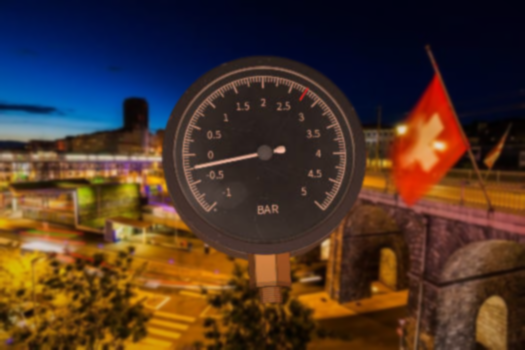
-0.25 bar
